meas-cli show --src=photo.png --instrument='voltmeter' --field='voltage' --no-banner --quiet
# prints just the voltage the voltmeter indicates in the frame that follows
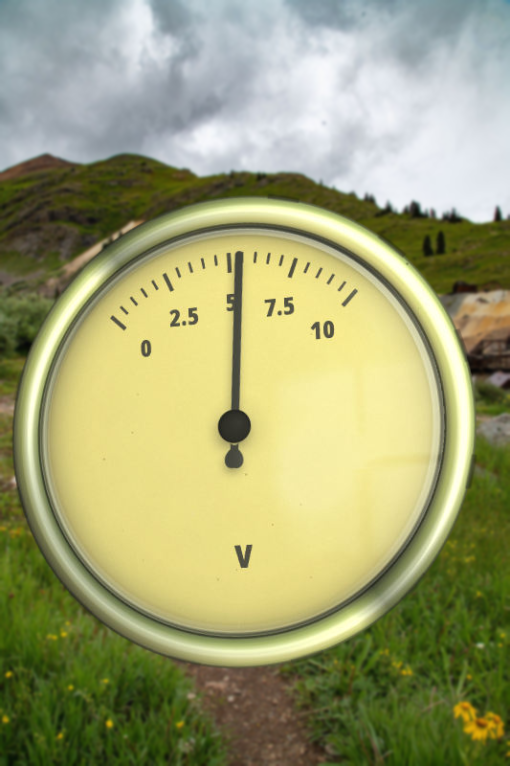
5.5 V
